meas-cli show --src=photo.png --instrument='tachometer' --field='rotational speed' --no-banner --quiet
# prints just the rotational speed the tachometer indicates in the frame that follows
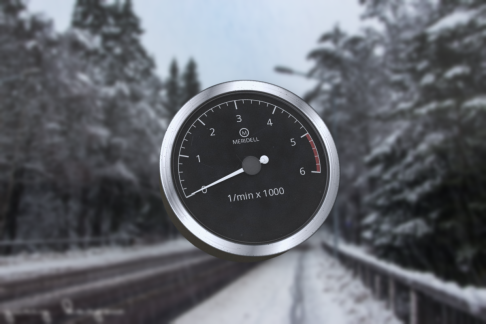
0 rpm
